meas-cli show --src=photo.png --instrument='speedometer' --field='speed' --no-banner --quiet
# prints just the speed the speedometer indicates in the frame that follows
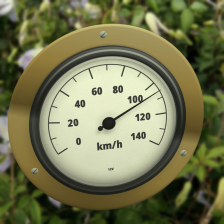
105 km/h
